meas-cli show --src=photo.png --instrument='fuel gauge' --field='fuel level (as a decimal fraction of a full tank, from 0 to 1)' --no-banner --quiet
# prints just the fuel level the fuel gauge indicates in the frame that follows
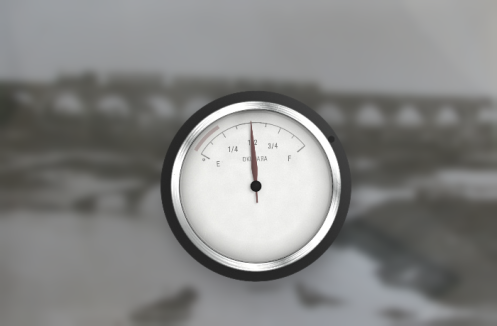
0.5
